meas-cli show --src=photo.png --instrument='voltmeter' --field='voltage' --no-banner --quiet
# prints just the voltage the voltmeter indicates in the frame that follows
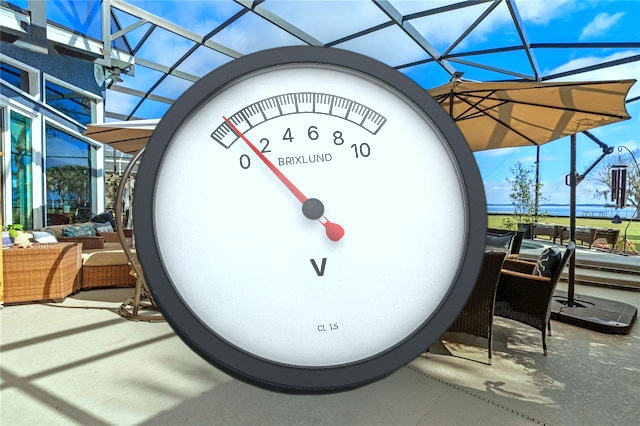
1 V
